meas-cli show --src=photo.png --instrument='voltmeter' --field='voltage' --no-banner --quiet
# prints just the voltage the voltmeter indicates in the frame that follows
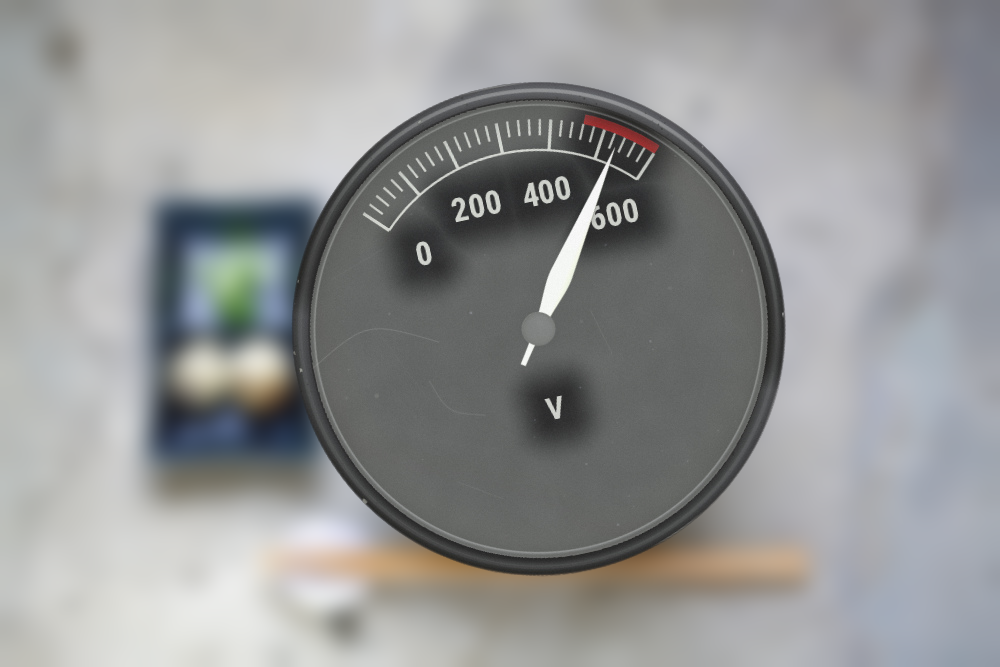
530 V
